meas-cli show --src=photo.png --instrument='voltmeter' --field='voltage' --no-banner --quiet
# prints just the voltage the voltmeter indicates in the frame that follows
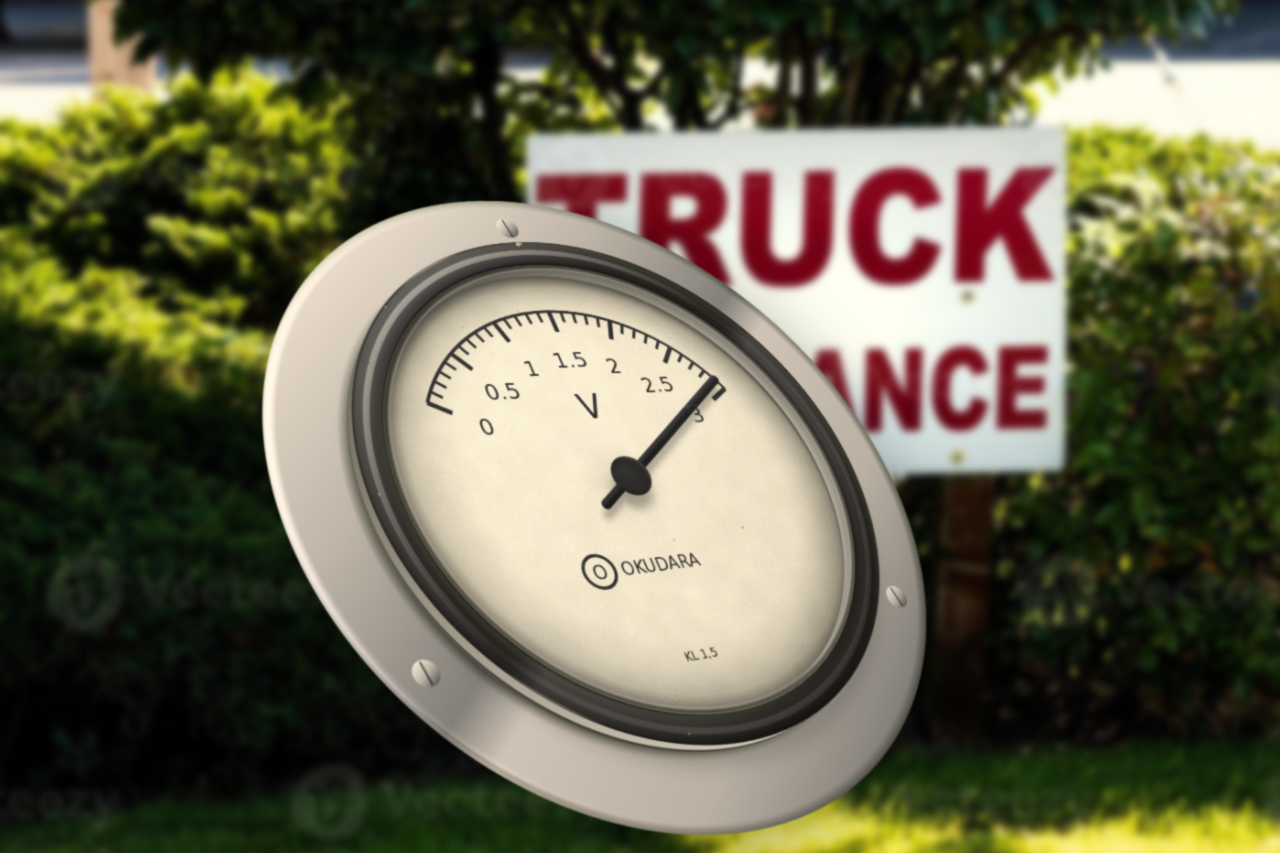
2.9 V
